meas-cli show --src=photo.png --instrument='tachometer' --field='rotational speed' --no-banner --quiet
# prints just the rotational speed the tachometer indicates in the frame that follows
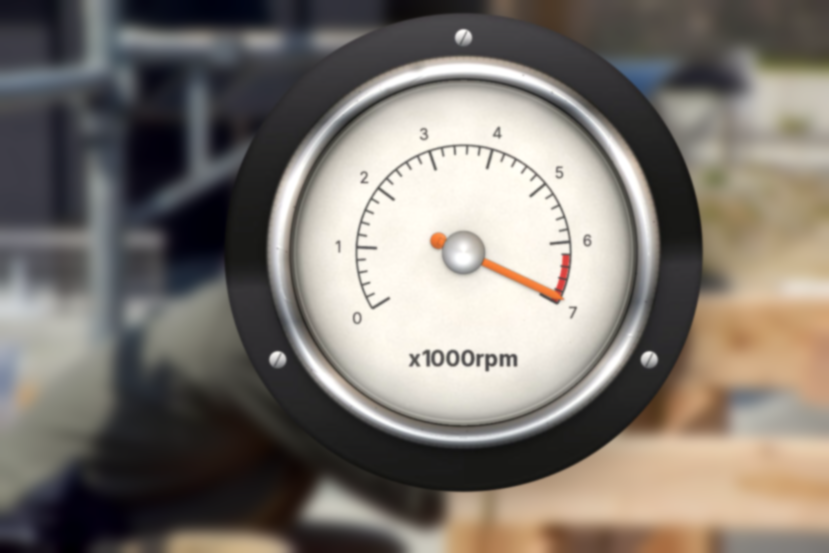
6900 rpm
